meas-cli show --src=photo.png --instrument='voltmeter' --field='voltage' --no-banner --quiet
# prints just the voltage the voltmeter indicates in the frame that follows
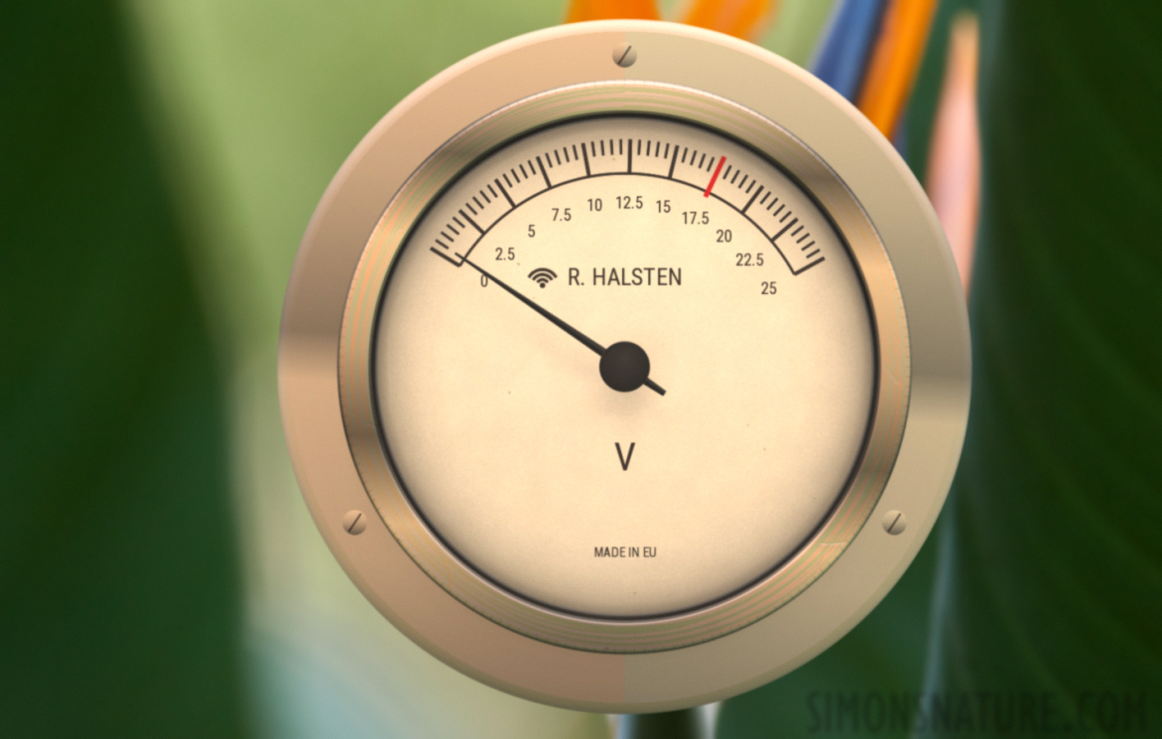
0.5 V
